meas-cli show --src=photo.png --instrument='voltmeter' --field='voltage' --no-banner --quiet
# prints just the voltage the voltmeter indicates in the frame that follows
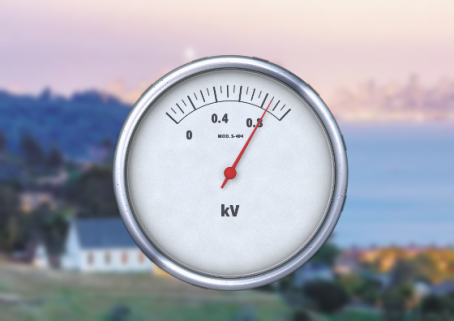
0.85 kV
